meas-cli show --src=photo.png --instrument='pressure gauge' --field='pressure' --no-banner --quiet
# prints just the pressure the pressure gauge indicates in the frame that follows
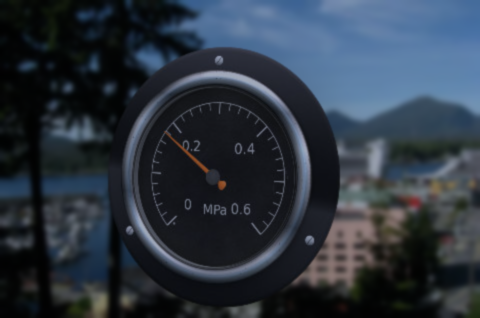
0.18 MPa
